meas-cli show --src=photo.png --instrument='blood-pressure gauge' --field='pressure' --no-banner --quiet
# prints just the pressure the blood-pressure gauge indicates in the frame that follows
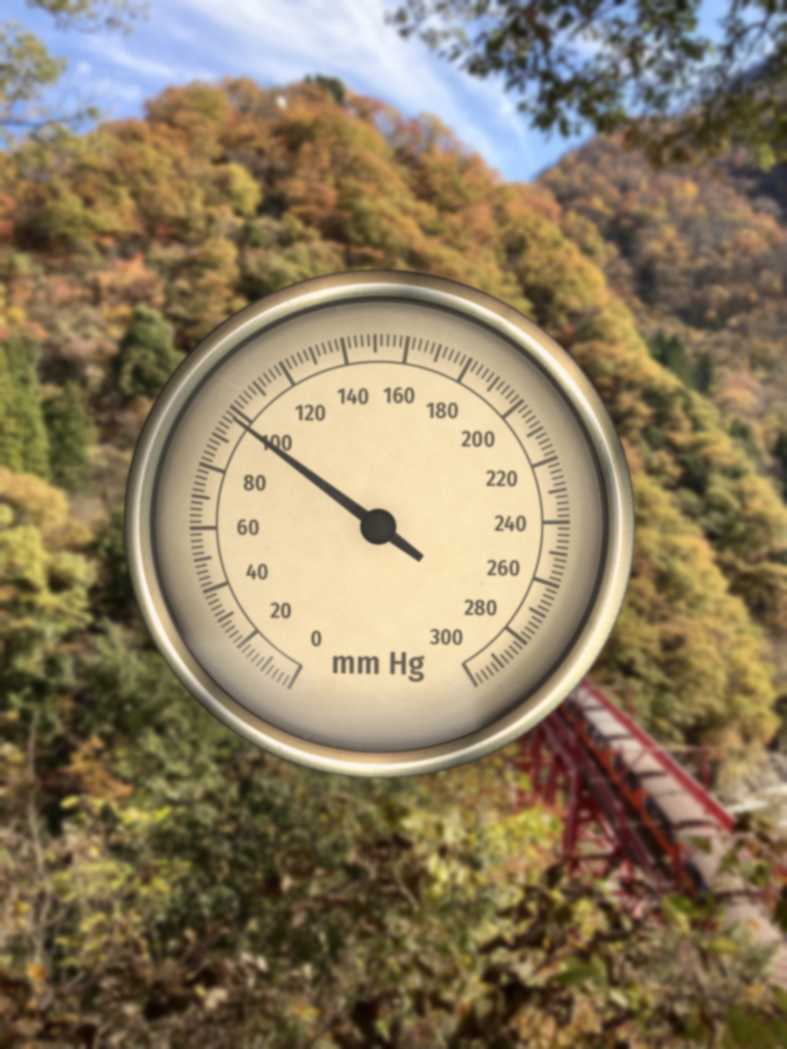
98 mmHg
